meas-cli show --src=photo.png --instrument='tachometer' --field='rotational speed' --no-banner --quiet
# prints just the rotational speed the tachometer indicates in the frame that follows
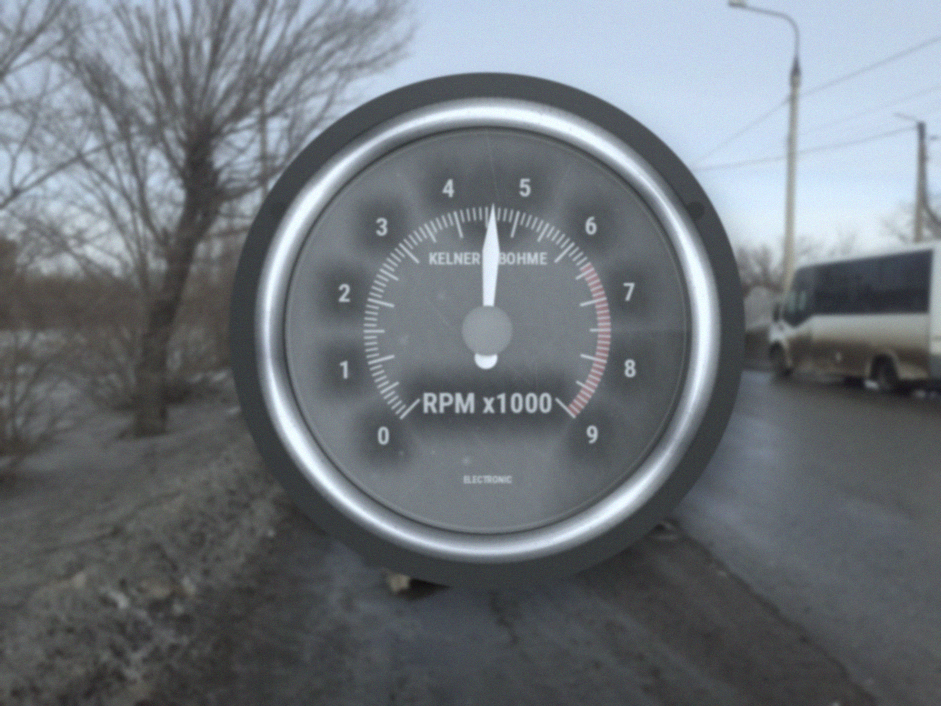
4600 rpm
